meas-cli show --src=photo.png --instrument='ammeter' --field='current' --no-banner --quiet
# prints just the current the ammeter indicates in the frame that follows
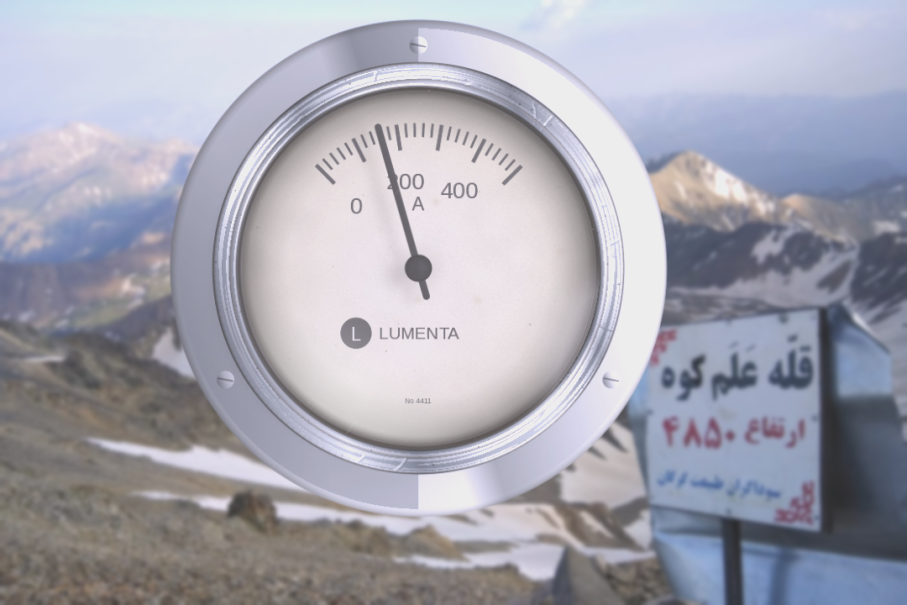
160 A
